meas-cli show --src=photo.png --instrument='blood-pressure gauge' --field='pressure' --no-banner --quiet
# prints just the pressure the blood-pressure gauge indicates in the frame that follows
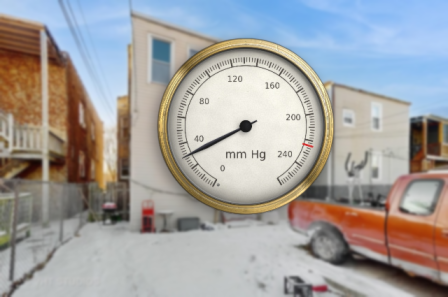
30 mmHg
